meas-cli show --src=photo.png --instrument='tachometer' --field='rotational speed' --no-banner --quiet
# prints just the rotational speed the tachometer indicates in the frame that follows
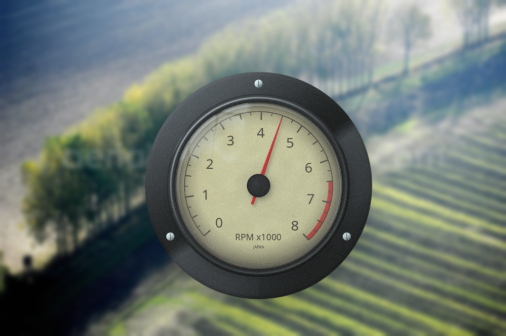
4500 rpm
